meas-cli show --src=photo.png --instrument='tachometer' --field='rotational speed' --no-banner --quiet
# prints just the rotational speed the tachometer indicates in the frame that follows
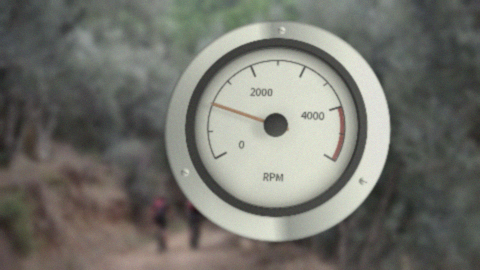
1000 rpm
